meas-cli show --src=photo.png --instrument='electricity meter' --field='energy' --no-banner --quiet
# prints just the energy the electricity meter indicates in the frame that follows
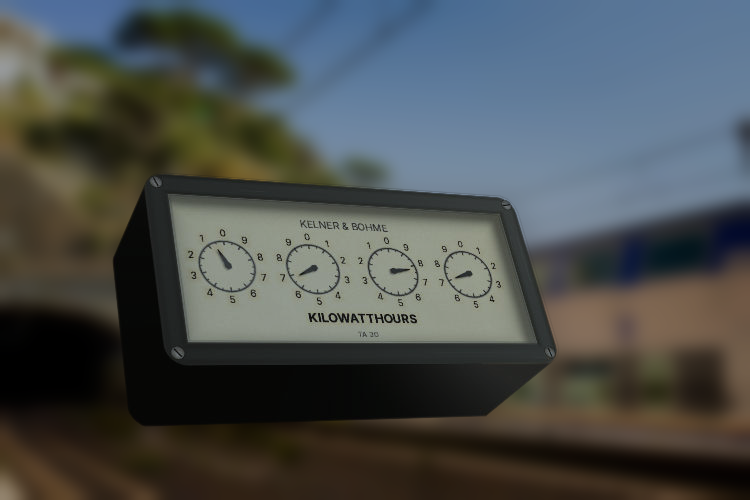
677 kWh
